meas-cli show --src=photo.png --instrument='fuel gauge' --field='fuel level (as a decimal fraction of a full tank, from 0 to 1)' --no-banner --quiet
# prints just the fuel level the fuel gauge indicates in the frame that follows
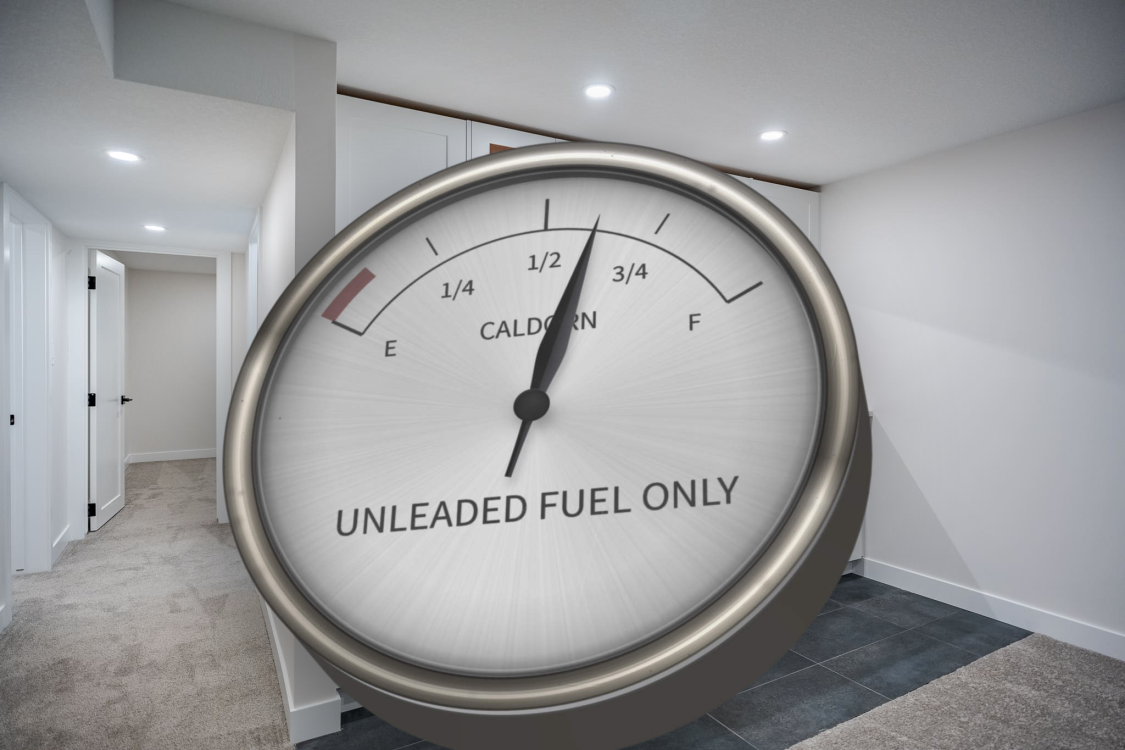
0.625
